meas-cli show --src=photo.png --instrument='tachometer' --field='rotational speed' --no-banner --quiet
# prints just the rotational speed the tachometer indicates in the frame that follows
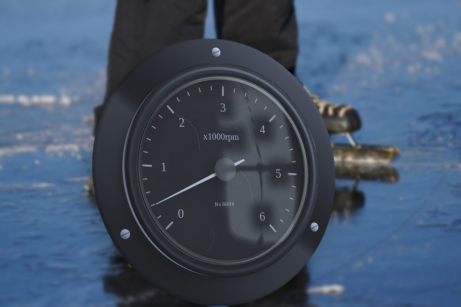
400 rpm
